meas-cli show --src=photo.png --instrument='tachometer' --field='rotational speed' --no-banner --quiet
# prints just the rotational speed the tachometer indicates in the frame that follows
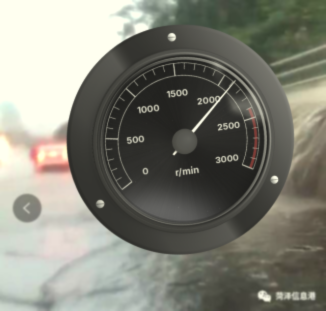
2100 rpm
